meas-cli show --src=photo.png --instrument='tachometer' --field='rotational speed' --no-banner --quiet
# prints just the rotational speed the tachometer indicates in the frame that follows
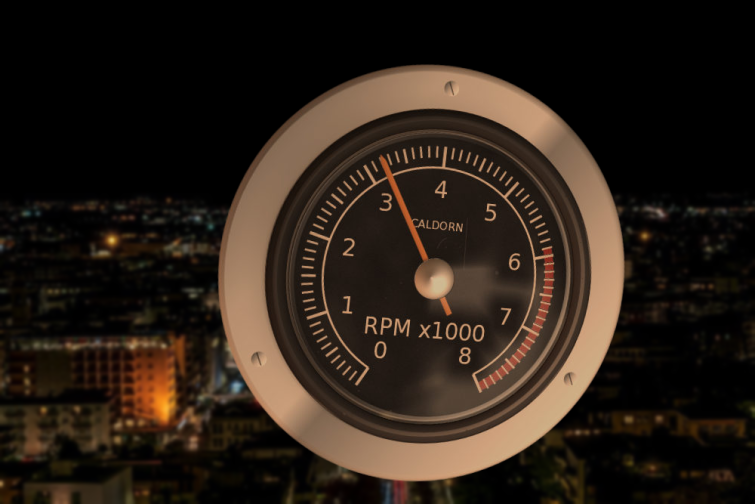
3200 rpm
